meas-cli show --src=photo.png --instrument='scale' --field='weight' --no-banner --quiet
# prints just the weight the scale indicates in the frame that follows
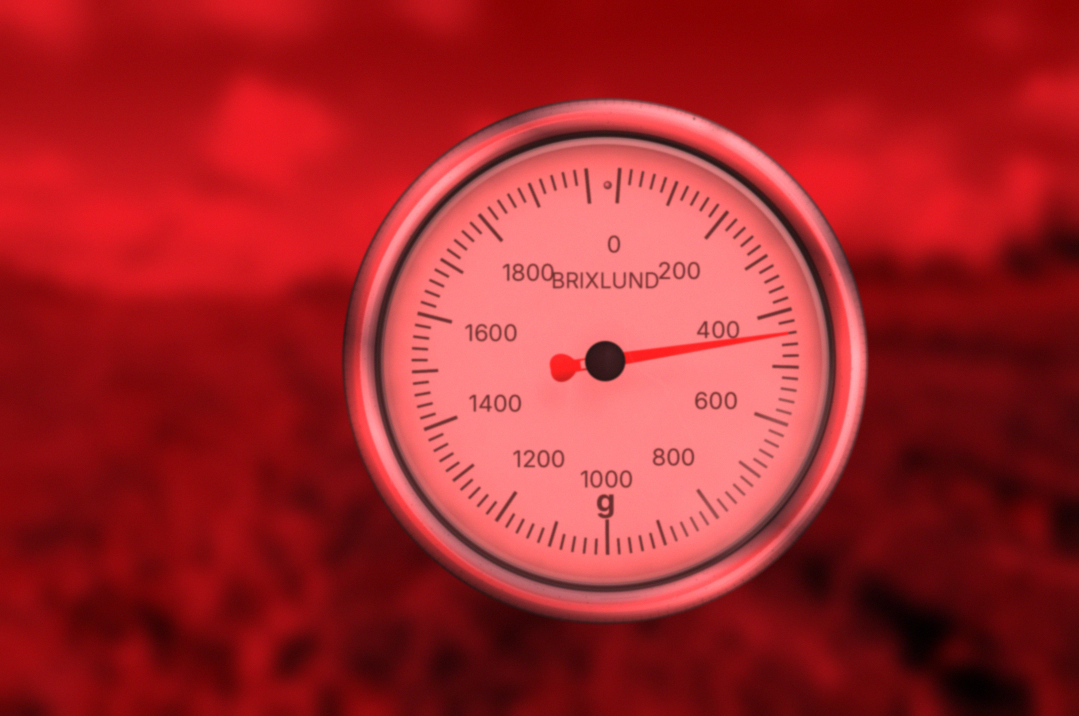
440 g
